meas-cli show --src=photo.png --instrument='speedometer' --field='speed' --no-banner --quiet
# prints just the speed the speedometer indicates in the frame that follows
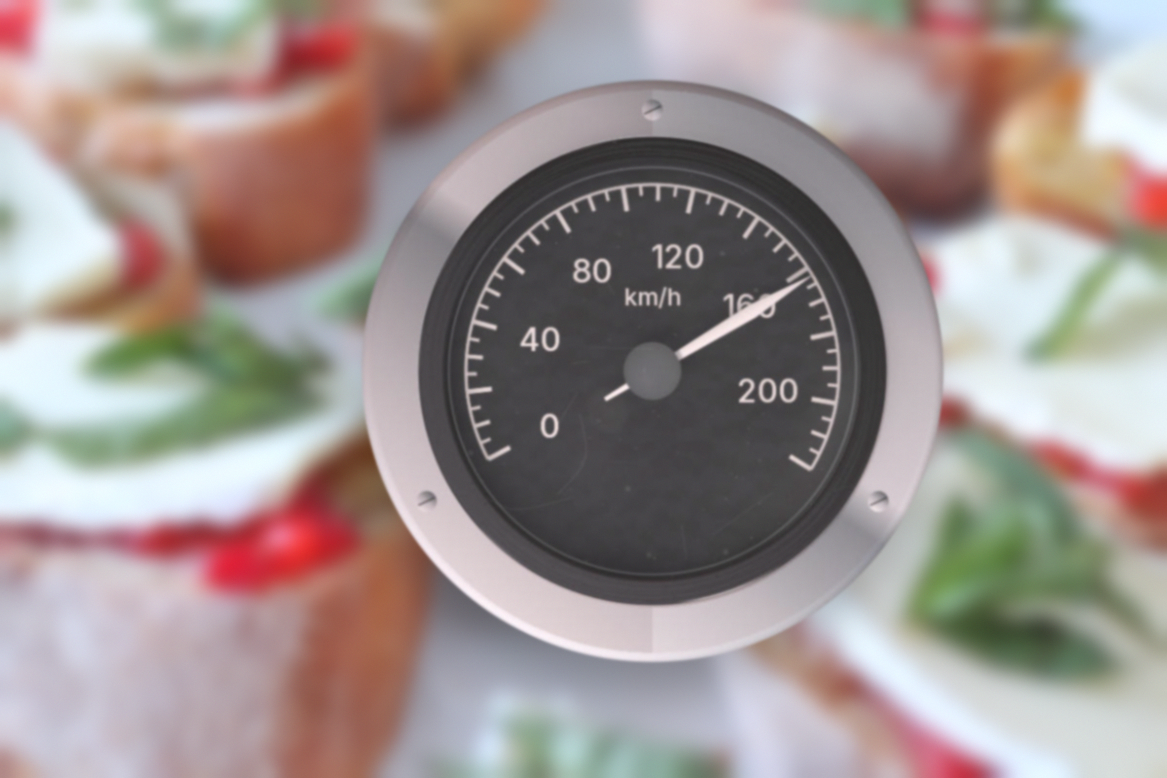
162.5 km/h
